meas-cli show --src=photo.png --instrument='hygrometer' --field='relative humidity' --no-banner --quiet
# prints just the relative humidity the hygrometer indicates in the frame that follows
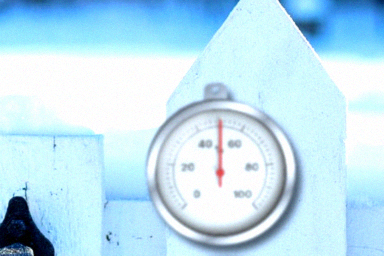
50 %
